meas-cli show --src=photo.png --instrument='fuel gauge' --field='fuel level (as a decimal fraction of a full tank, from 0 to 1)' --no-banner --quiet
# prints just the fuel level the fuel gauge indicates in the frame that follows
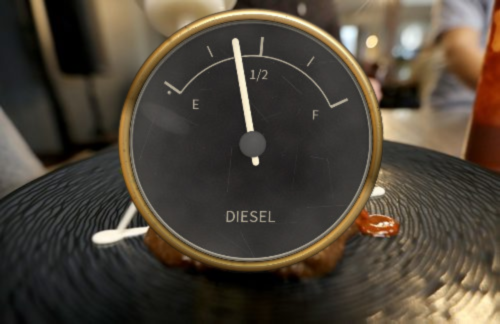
0.375
